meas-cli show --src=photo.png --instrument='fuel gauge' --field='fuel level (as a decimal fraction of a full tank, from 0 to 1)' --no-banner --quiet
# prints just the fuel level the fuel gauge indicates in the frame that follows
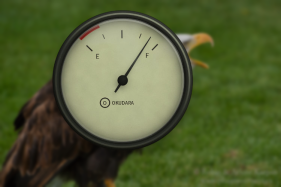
0.875
